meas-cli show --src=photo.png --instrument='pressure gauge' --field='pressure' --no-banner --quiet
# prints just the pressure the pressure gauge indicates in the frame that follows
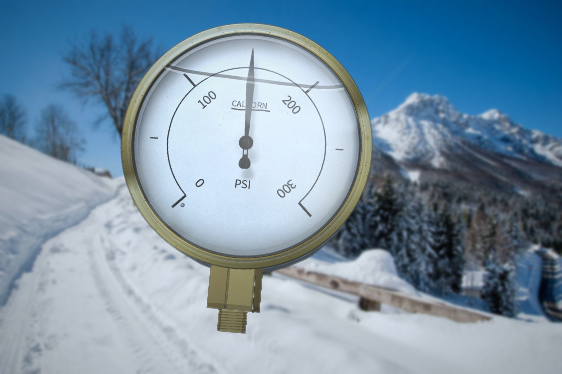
150 psi
